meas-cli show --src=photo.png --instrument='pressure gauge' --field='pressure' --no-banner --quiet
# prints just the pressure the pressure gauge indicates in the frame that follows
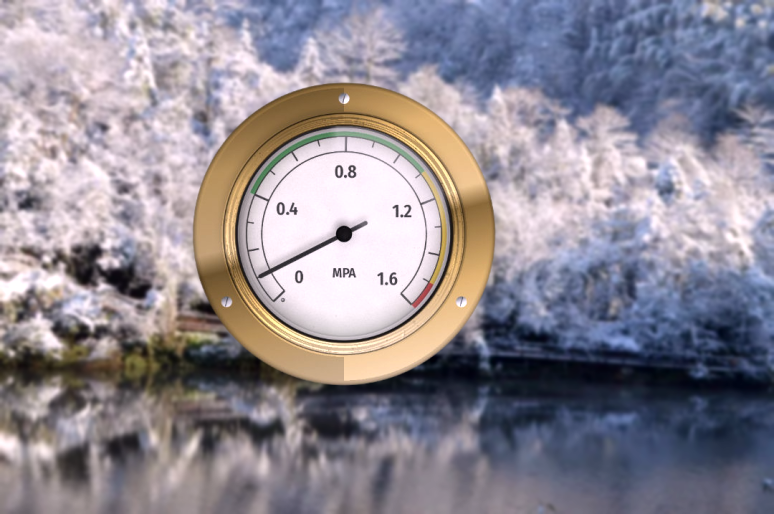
0.1 MPa
